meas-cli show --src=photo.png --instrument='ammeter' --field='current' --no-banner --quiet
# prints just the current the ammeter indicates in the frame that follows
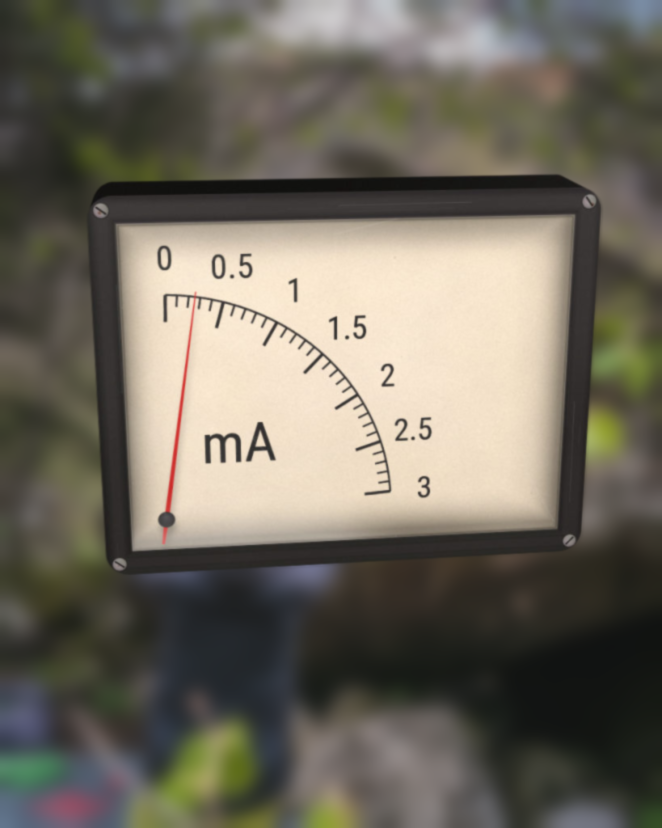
0.25 mA
